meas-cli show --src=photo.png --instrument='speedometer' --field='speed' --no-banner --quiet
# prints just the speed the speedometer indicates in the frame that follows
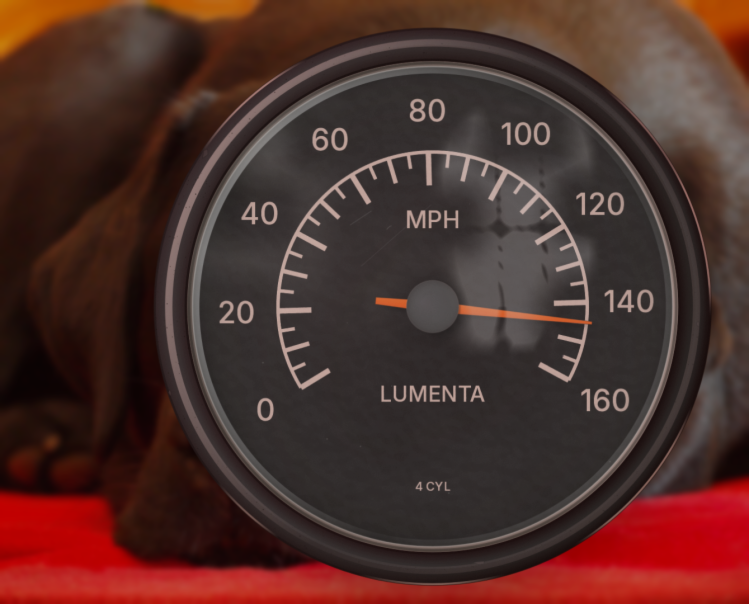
145 mph
